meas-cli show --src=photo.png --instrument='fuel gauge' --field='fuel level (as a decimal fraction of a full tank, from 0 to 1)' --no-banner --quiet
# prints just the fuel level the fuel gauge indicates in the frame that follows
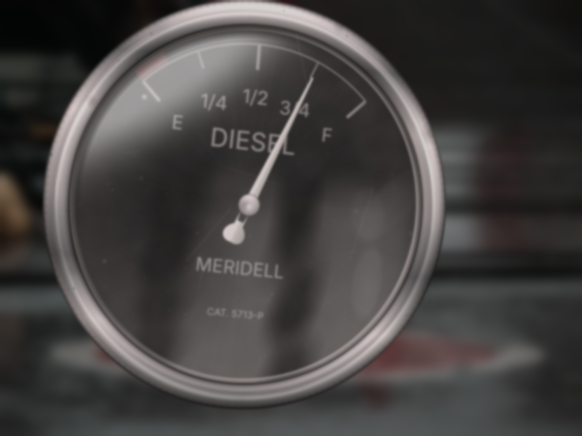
0.75
